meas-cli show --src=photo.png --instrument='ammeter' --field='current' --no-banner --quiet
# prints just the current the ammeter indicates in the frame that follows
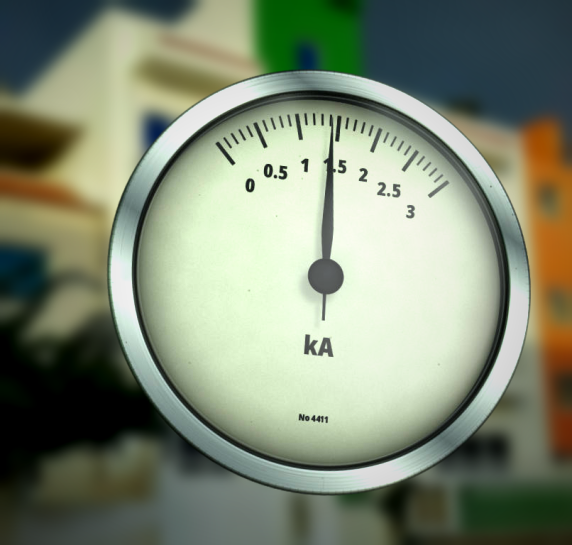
1.4 kA
